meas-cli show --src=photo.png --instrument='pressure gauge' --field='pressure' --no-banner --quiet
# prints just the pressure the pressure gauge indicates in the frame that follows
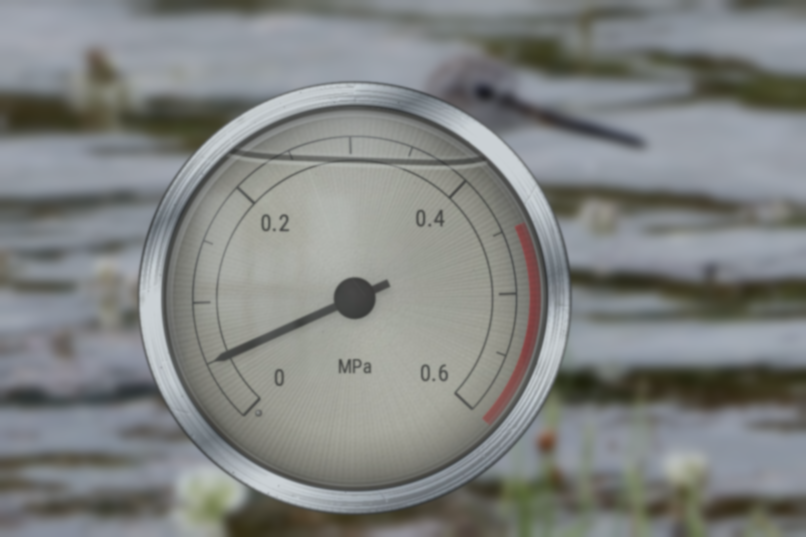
0.05 MPa
